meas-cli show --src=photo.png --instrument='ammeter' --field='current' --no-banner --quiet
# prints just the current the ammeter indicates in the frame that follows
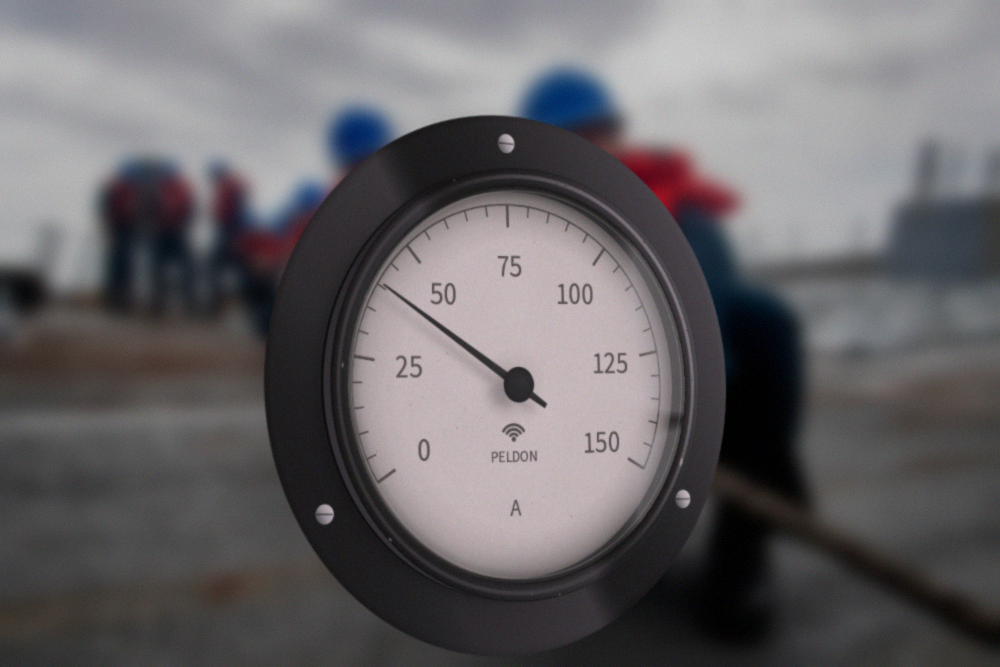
40 A
